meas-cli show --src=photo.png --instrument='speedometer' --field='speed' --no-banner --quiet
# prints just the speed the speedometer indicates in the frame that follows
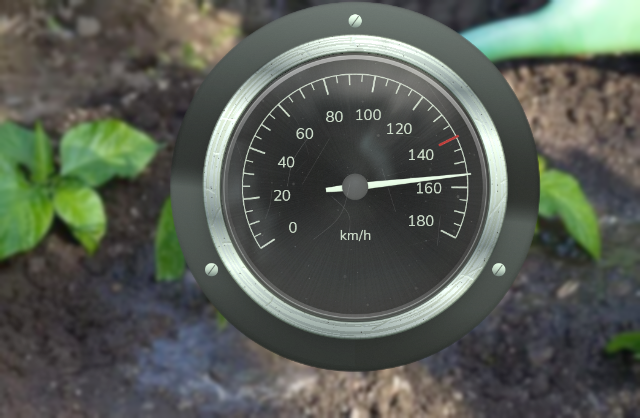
155 km/h
